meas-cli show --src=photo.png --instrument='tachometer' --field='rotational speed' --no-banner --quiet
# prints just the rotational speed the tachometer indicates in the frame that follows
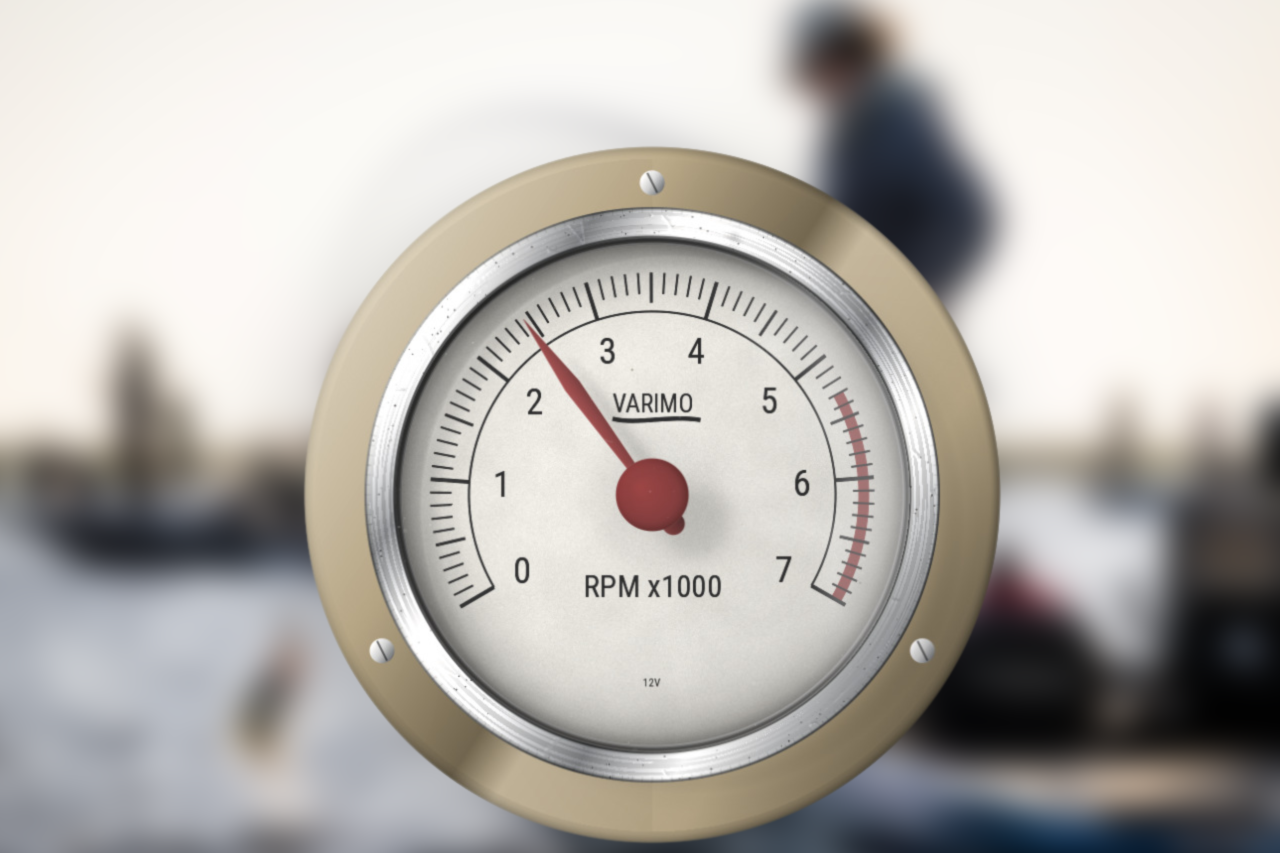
2450 rpm
